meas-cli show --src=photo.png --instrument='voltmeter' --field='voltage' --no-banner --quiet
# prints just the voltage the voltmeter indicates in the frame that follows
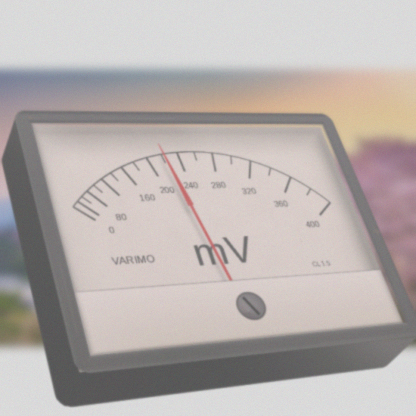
220 mV
